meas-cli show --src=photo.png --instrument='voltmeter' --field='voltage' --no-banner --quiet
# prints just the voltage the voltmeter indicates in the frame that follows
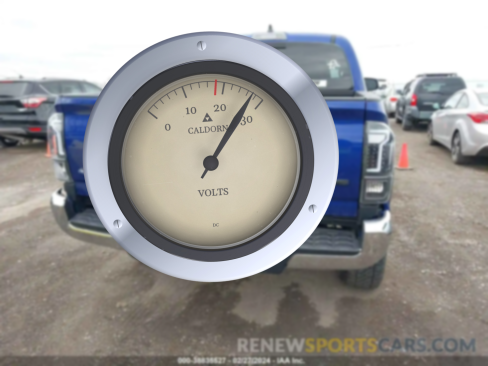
27 V
